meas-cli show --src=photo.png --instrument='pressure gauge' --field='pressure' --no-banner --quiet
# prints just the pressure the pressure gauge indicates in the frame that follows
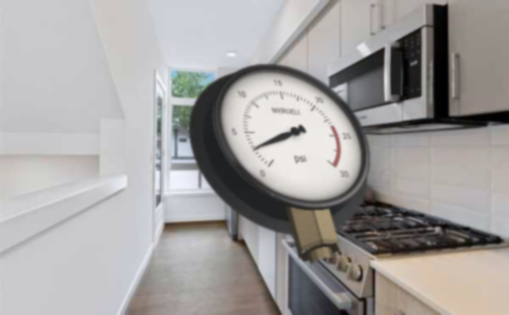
2.5 psi
